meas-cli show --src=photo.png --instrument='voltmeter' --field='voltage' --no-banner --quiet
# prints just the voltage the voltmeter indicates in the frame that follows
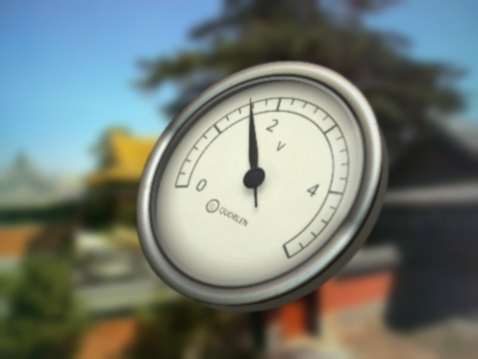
1.6 V
